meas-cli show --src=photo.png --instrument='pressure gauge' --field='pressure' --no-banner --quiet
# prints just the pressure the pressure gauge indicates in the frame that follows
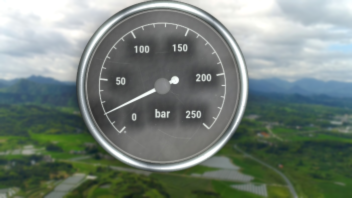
20 bar
